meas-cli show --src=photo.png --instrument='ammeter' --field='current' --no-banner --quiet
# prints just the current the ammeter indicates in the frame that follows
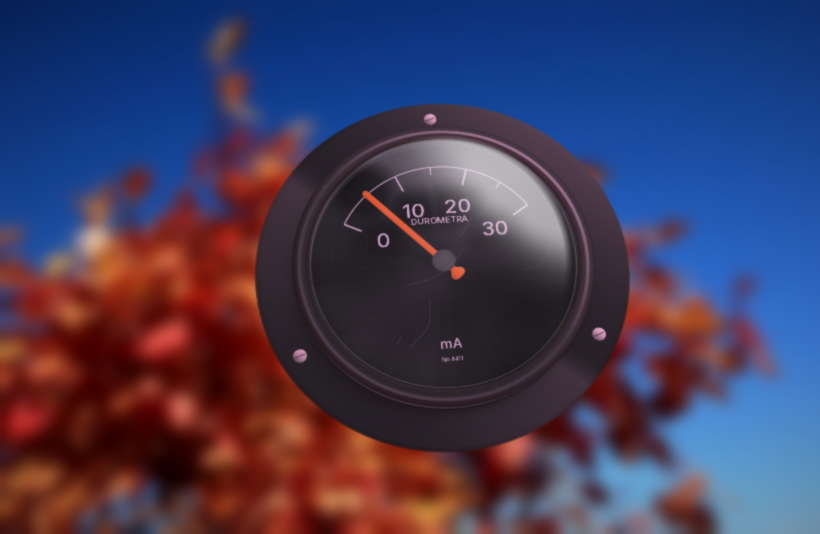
5 mA
